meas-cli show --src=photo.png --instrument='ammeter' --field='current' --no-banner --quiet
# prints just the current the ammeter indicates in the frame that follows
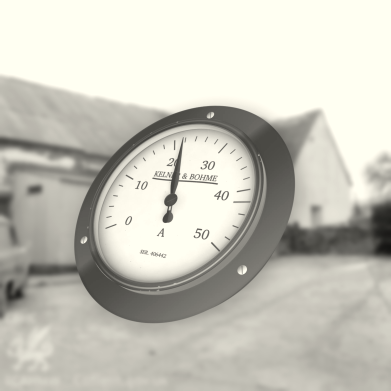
22 A
